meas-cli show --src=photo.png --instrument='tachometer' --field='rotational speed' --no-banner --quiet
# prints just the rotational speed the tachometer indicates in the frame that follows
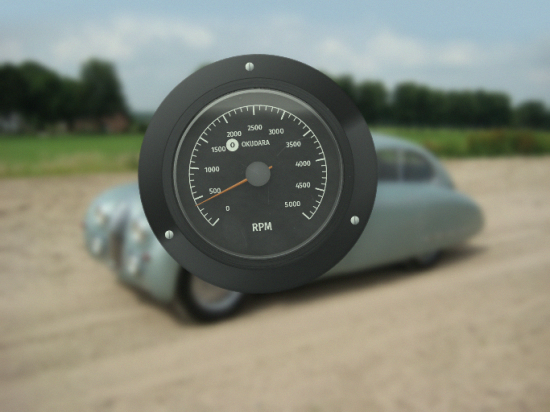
400 rpm
